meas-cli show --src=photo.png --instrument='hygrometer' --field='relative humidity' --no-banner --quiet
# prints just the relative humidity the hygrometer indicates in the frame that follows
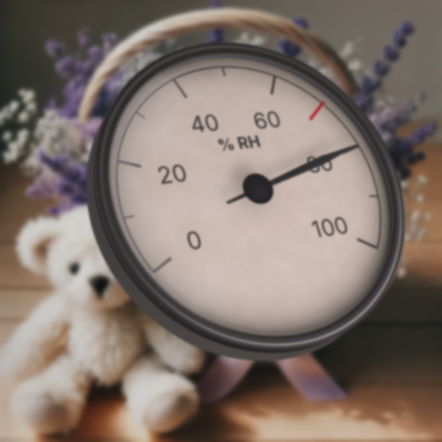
80 %
